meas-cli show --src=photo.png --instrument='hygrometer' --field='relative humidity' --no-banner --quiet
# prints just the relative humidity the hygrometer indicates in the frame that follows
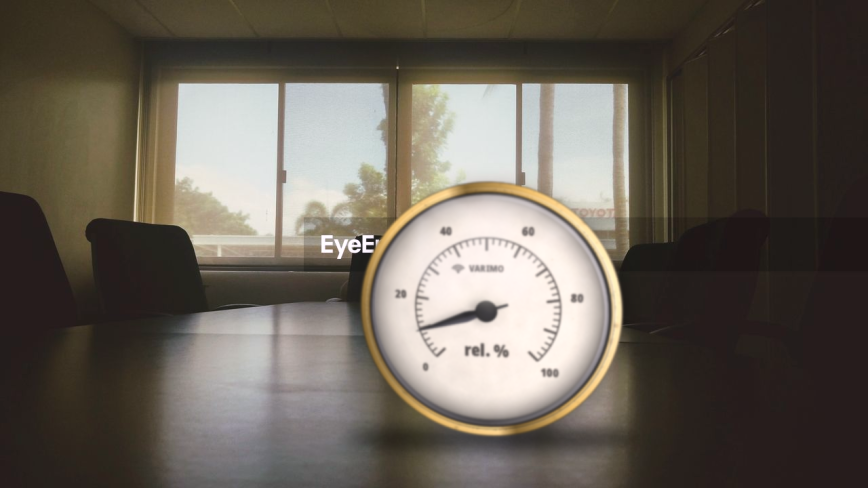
10 %
